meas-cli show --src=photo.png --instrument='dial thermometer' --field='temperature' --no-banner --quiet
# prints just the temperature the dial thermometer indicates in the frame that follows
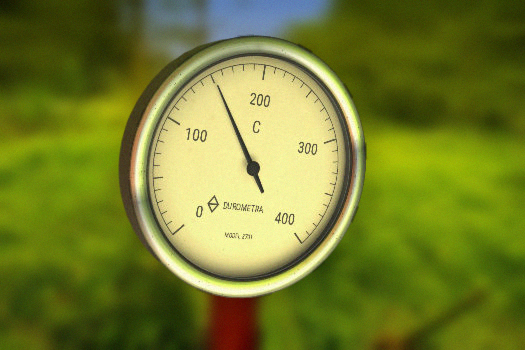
150 °C
